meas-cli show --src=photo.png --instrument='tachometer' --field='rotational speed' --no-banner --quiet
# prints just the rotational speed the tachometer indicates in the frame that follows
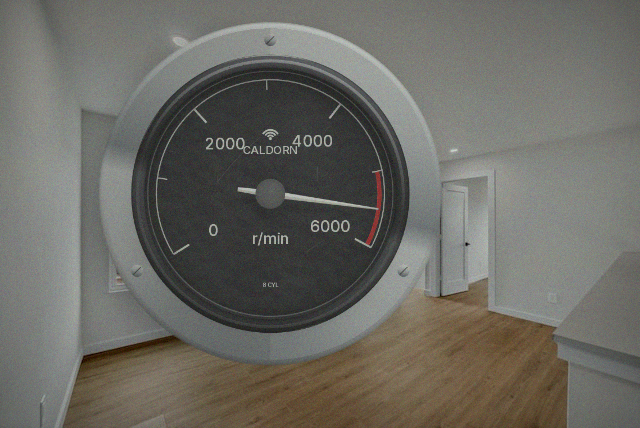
5500 rpm
